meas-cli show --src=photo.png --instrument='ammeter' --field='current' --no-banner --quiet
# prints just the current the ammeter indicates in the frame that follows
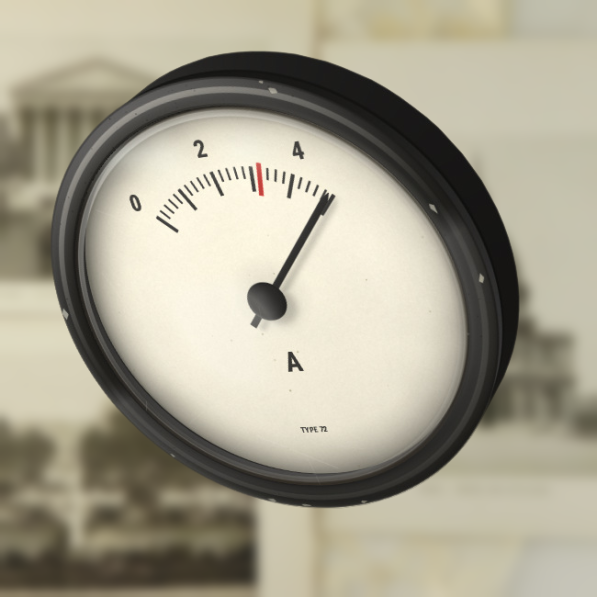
4.9 A
